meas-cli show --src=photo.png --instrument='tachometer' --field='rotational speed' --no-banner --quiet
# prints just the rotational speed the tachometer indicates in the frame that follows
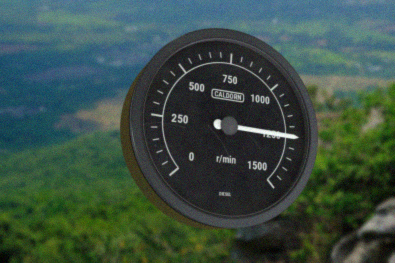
1250 rpm
